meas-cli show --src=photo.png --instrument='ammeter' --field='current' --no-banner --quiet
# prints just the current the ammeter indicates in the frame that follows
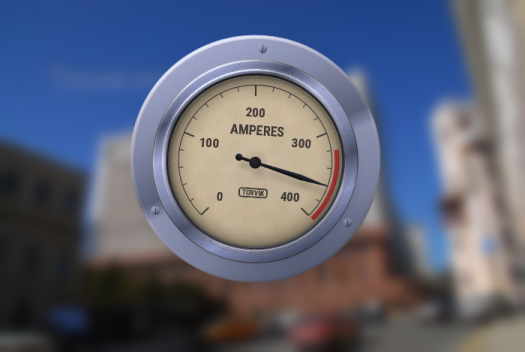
360 A
